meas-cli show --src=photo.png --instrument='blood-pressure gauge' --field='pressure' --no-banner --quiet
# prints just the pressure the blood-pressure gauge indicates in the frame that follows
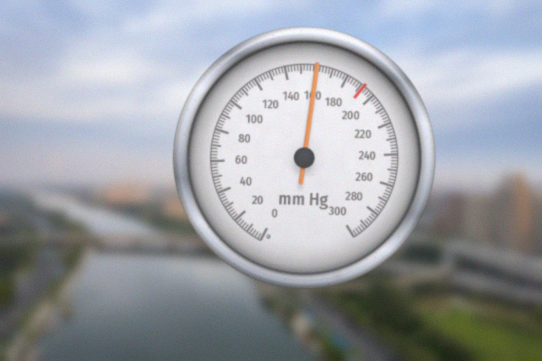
160 mmHg
